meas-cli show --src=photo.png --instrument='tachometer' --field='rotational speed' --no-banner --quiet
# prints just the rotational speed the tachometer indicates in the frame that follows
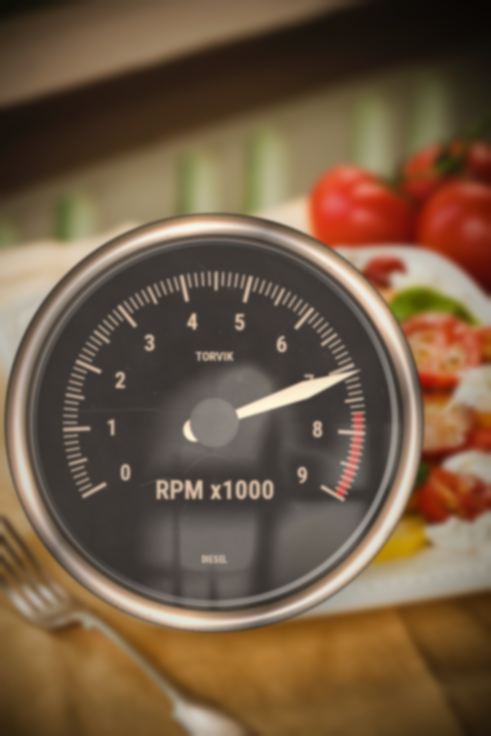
7100 rpm
